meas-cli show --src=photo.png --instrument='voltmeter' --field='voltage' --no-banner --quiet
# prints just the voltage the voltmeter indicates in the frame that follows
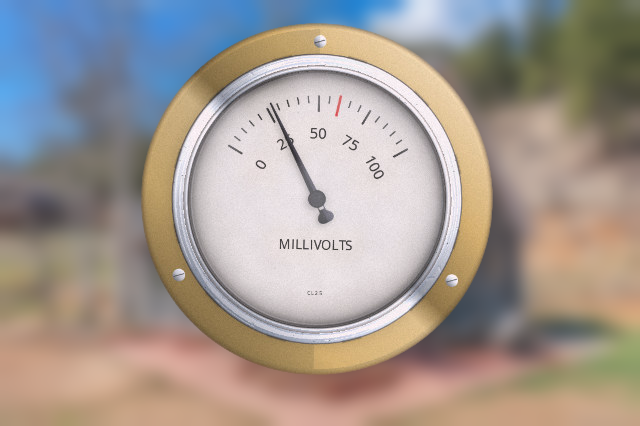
27.5 mV
